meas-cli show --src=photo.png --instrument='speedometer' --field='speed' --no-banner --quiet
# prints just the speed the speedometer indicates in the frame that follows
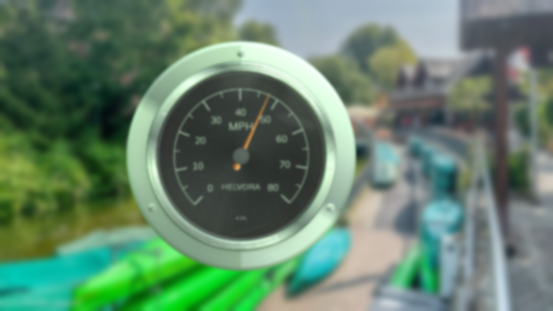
47.5 mph
